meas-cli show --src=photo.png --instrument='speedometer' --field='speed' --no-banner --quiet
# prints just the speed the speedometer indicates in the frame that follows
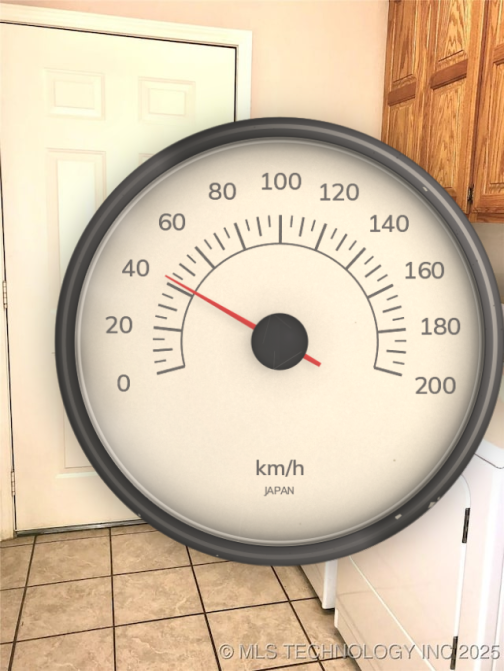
42.5 km/h
